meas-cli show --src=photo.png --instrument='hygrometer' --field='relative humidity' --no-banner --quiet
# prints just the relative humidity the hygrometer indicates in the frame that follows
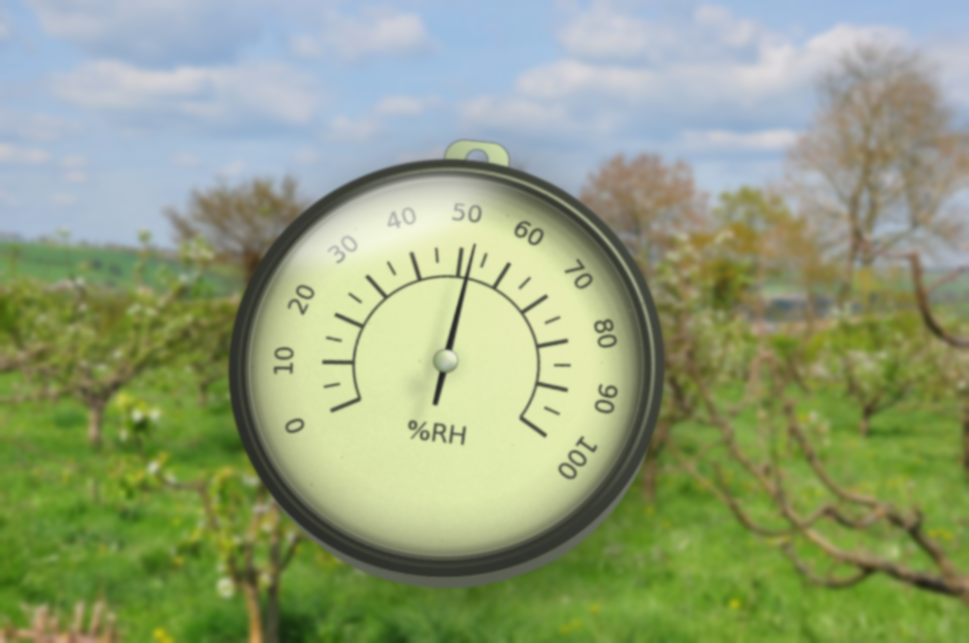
52.5 %
